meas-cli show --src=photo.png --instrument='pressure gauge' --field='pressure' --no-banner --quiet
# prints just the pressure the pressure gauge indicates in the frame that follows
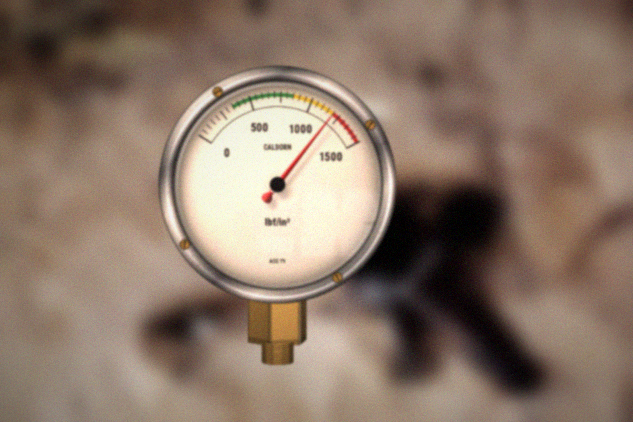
1200 psi
